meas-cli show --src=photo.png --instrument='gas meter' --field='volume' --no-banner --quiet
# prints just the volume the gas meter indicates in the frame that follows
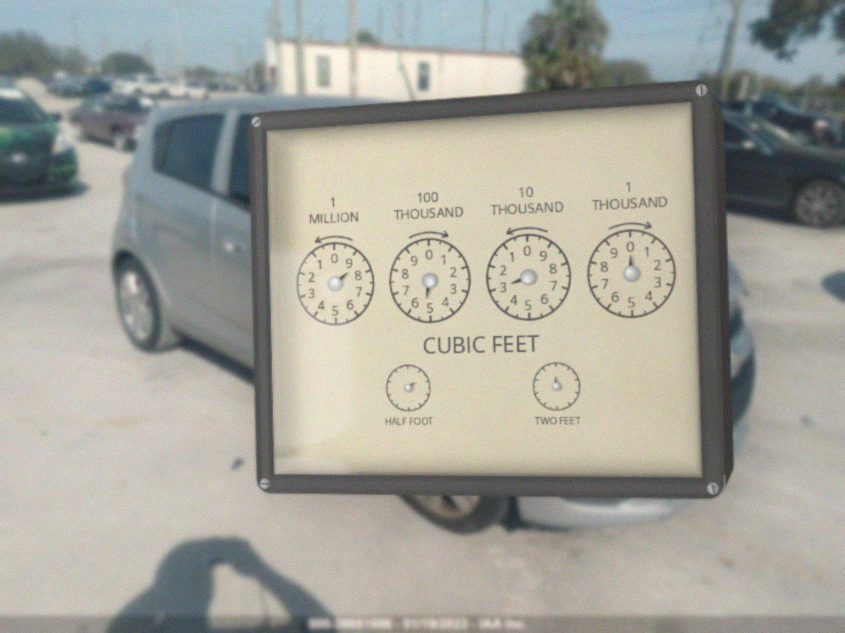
853000 ft³
